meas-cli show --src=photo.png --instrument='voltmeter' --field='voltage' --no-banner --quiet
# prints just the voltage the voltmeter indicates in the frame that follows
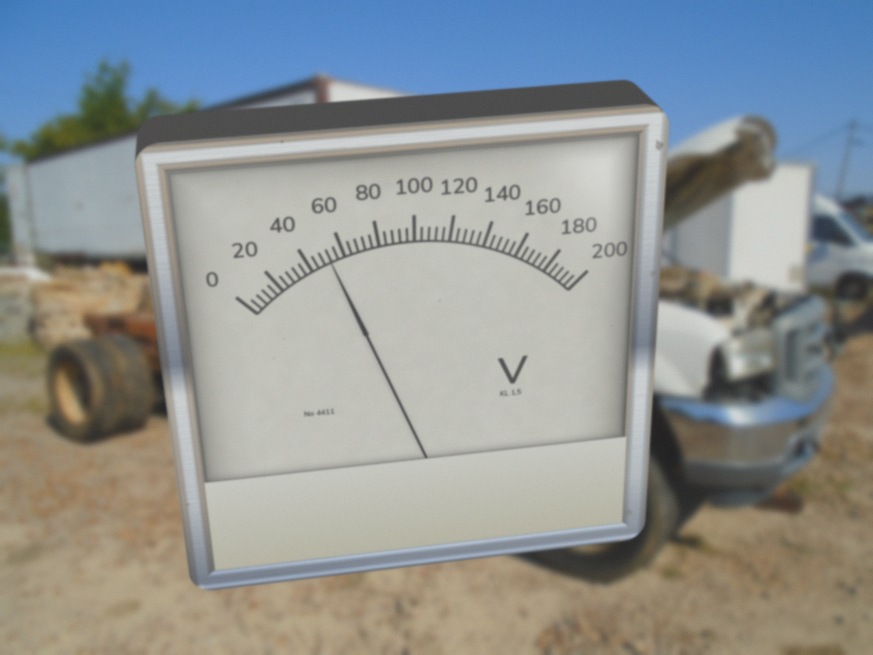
52 V
